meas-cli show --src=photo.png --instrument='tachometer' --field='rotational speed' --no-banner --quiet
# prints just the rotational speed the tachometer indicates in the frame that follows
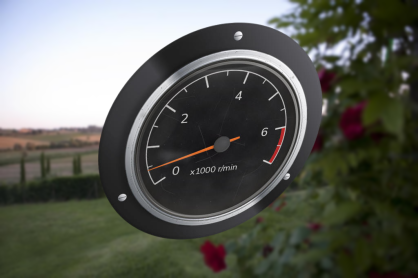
500 rpm
